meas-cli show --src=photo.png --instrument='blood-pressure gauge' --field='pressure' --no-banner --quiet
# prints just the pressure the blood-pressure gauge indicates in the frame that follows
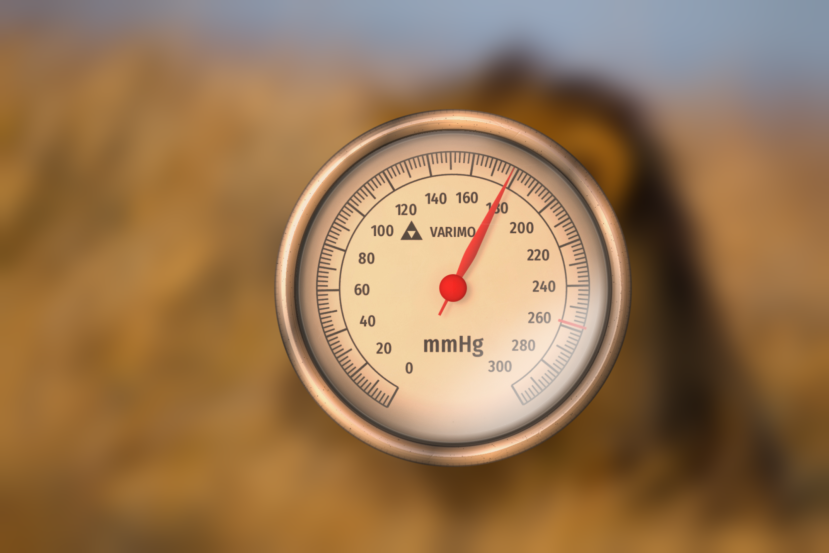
178 mmHg
